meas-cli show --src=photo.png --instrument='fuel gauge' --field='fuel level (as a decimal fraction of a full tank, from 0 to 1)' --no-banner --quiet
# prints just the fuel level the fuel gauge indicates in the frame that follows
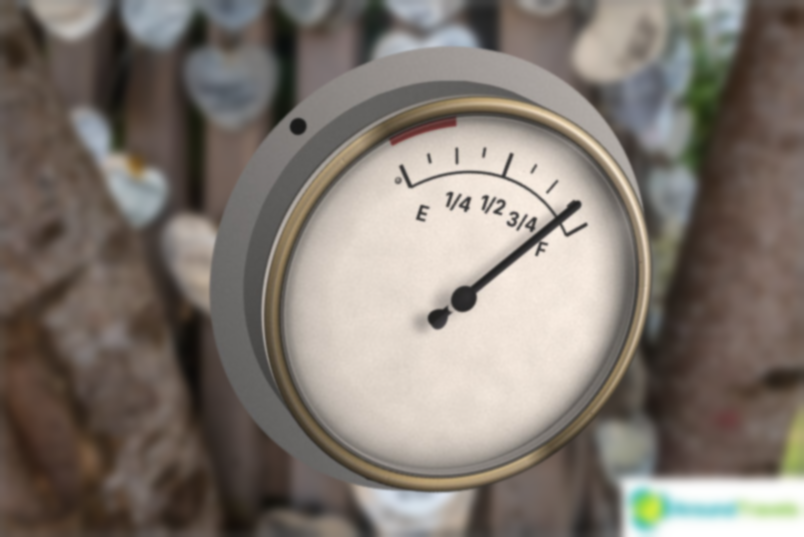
0.875
